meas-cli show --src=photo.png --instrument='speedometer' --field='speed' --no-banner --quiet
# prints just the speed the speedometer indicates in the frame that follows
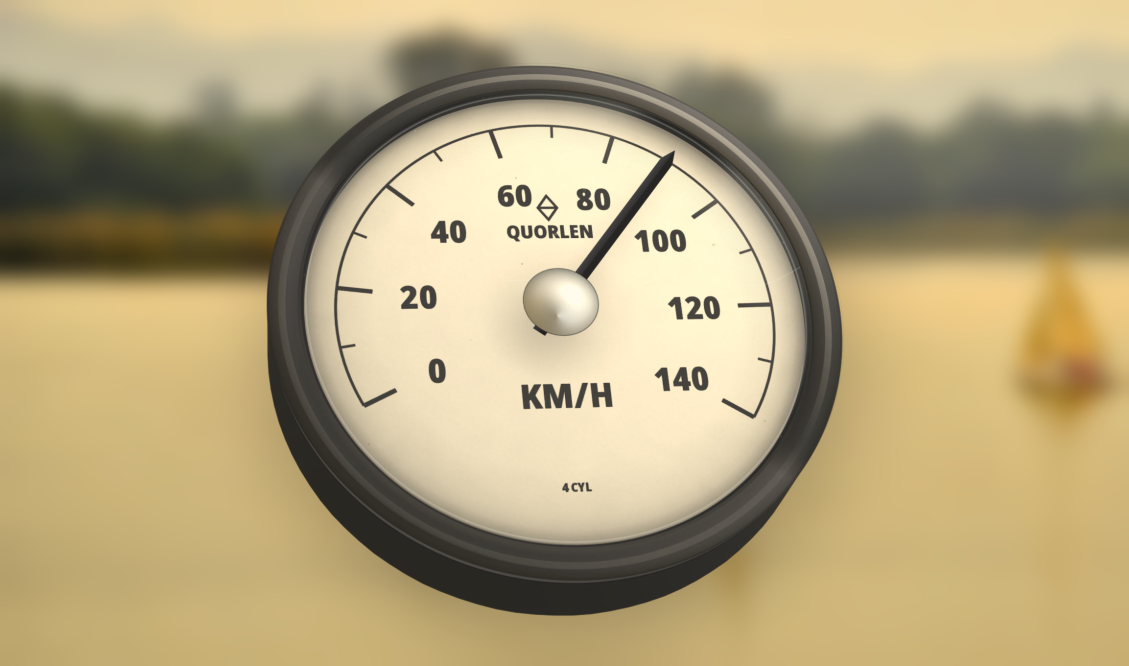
90 km/h
